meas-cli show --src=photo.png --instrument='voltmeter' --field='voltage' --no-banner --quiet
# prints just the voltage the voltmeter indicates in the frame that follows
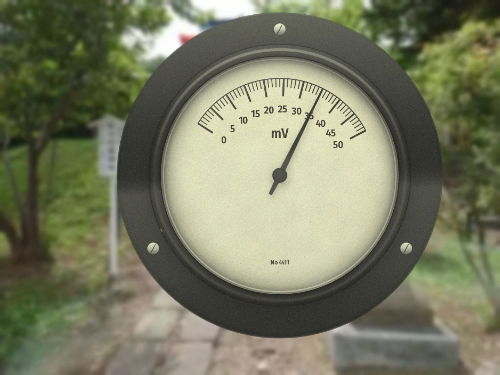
35 mV
